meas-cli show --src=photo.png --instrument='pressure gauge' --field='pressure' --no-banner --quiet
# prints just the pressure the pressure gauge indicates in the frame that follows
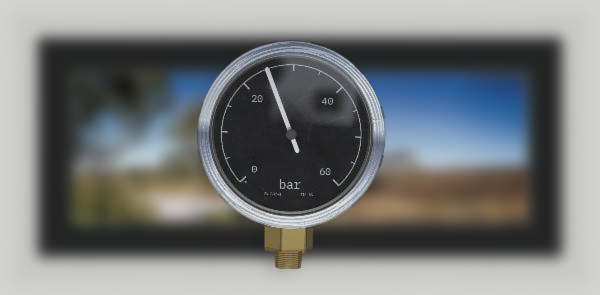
25 bar
